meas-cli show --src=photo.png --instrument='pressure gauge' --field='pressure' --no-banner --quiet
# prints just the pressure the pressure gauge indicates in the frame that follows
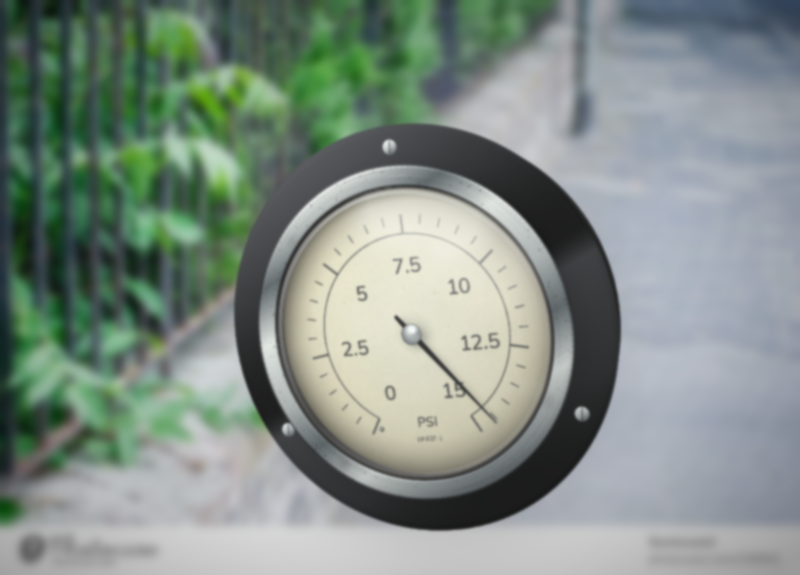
14.5 psi
